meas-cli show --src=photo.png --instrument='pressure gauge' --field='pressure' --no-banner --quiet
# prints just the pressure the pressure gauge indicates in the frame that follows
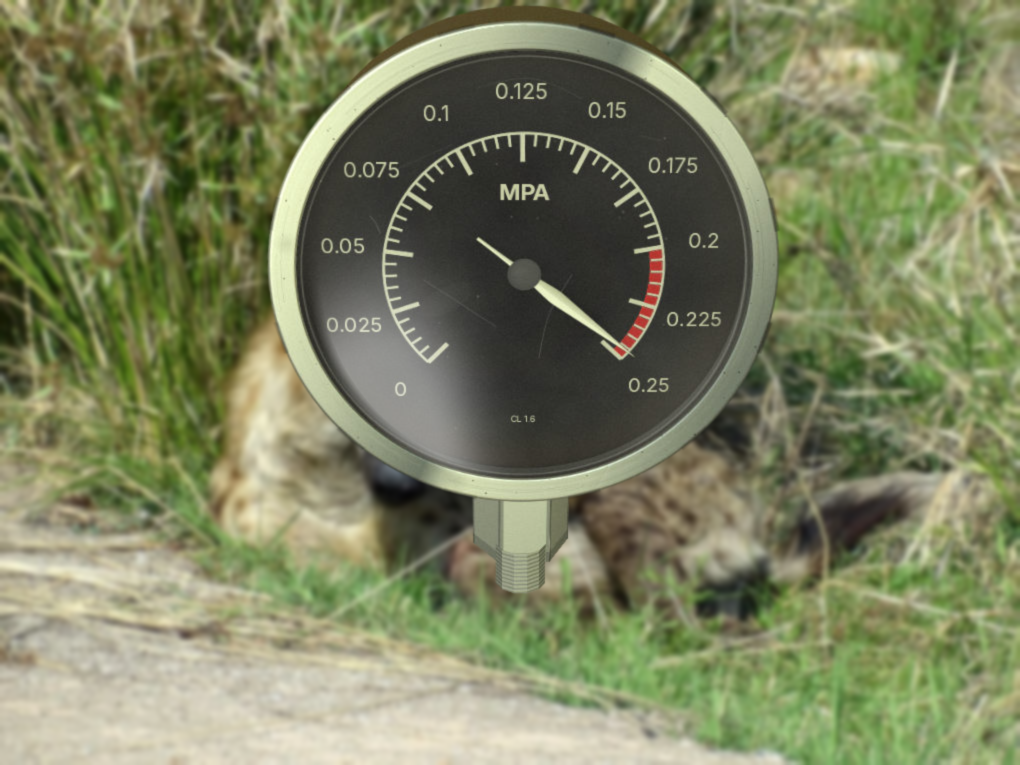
0.245 MPa
